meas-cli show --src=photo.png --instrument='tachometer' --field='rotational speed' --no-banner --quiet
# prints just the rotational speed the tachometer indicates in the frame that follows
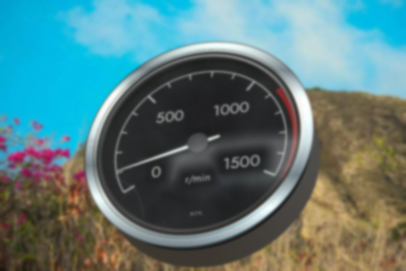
100 rpm
